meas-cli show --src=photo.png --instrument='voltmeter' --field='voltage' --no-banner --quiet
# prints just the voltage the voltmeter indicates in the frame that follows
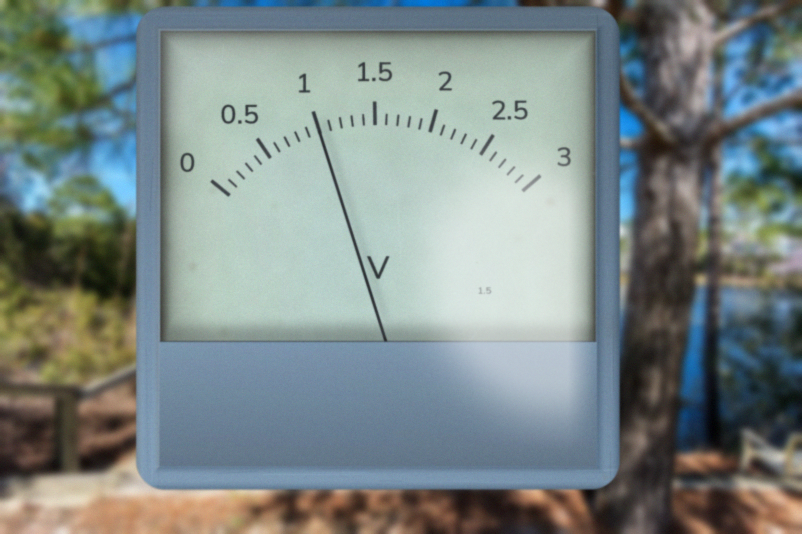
1 V
